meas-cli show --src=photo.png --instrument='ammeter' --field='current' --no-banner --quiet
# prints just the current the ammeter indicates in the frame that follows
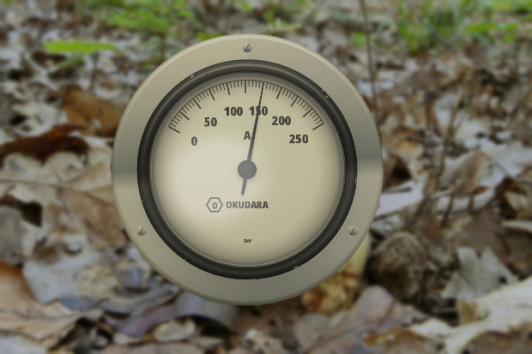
150 A
